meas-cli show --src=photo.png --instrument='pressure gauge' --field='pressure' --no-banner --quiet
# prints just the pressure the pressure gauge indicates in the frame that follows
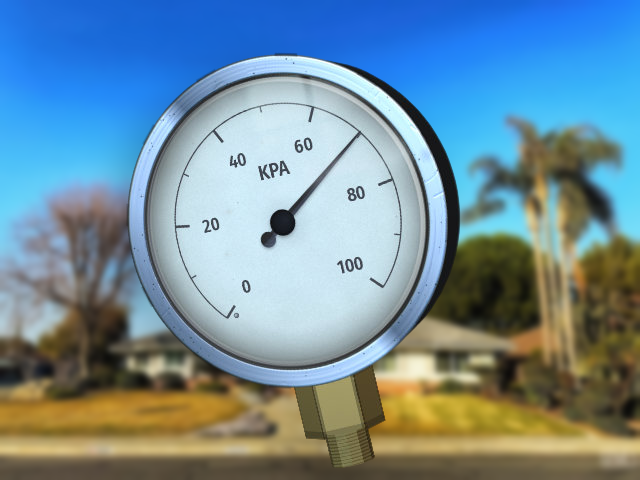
70 kPa
